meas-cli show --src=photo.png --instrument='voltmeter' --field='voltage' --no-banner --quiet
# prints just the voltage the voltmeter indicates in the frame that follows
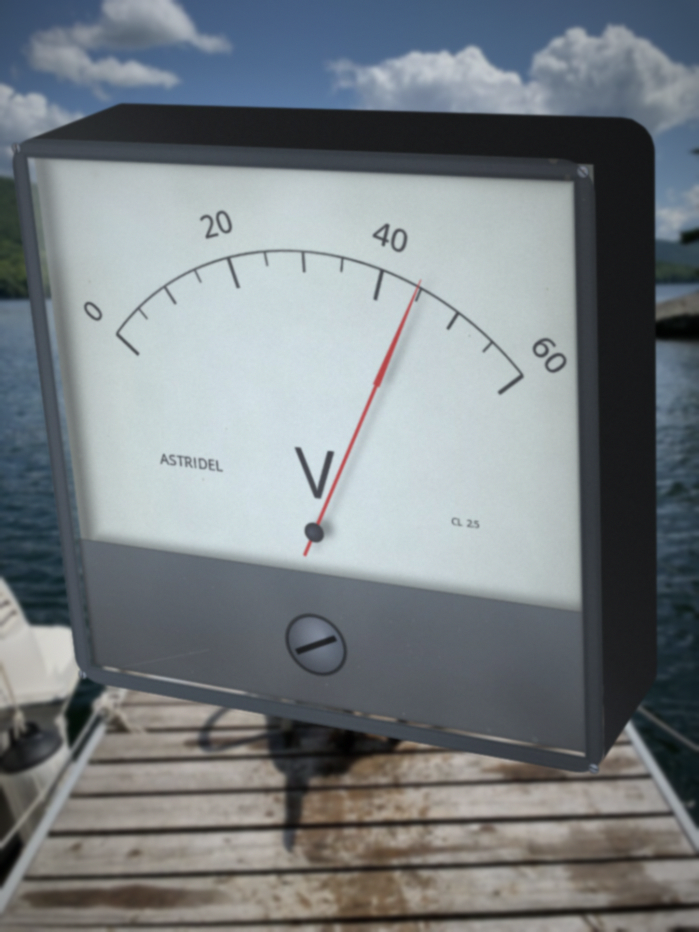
45 V
